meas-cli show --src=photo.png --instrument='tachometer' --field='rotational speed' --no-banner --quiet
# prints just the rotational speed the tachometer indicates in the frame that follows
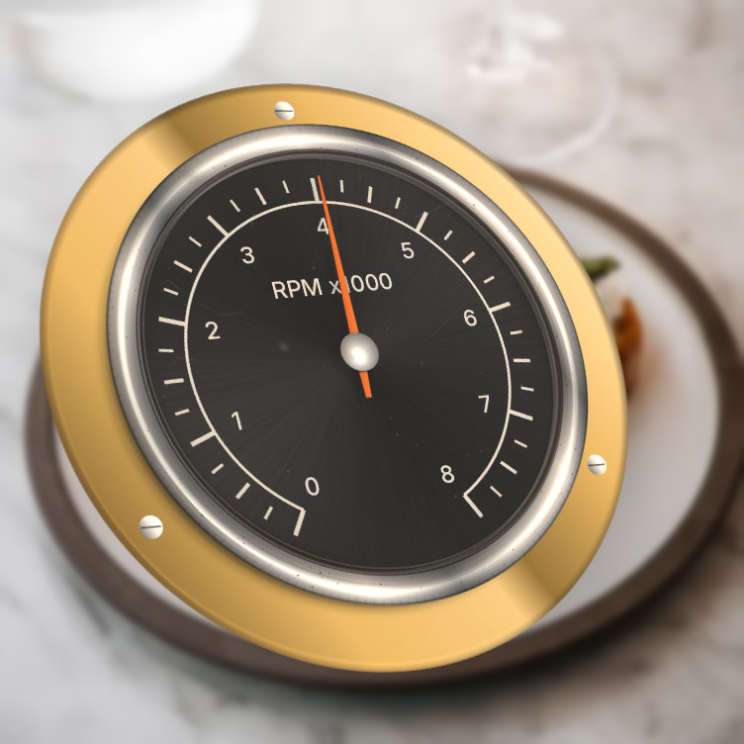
4000 rpm
